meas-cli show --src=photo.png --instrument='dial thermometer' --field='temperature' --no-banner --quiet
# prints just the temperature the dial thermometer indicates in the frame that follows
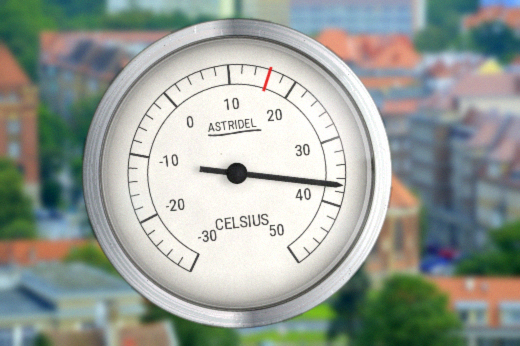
37 °C
